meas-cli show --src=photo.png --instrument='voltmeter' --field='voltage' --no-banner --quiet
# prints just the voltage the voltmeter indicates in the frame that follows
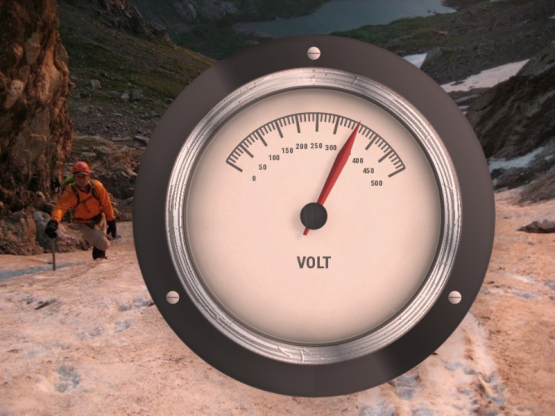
350 V
